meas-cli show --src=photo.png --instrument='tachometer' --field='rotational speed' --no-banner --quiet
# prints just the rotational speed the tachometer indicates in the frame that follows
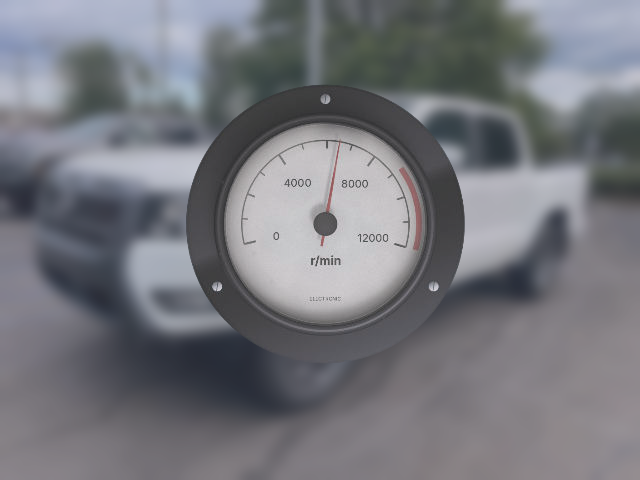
6500 rpm
